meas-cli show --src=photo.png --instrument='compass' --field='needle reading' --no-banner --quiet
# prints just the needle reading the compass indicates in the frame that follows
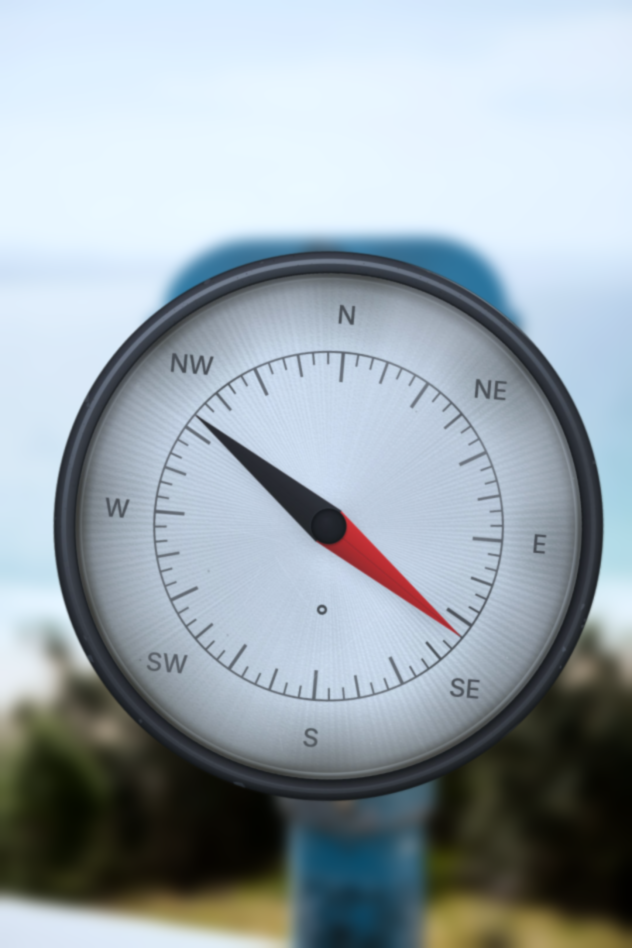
125 °
